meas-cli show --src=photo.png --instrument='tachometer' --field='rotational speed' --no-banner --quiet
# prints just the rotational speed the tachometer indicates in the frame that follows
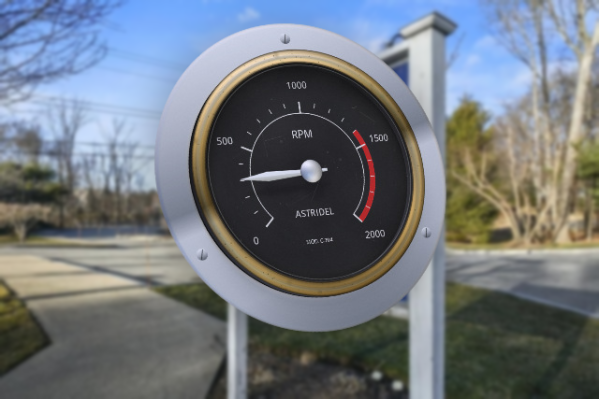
300 rpm
